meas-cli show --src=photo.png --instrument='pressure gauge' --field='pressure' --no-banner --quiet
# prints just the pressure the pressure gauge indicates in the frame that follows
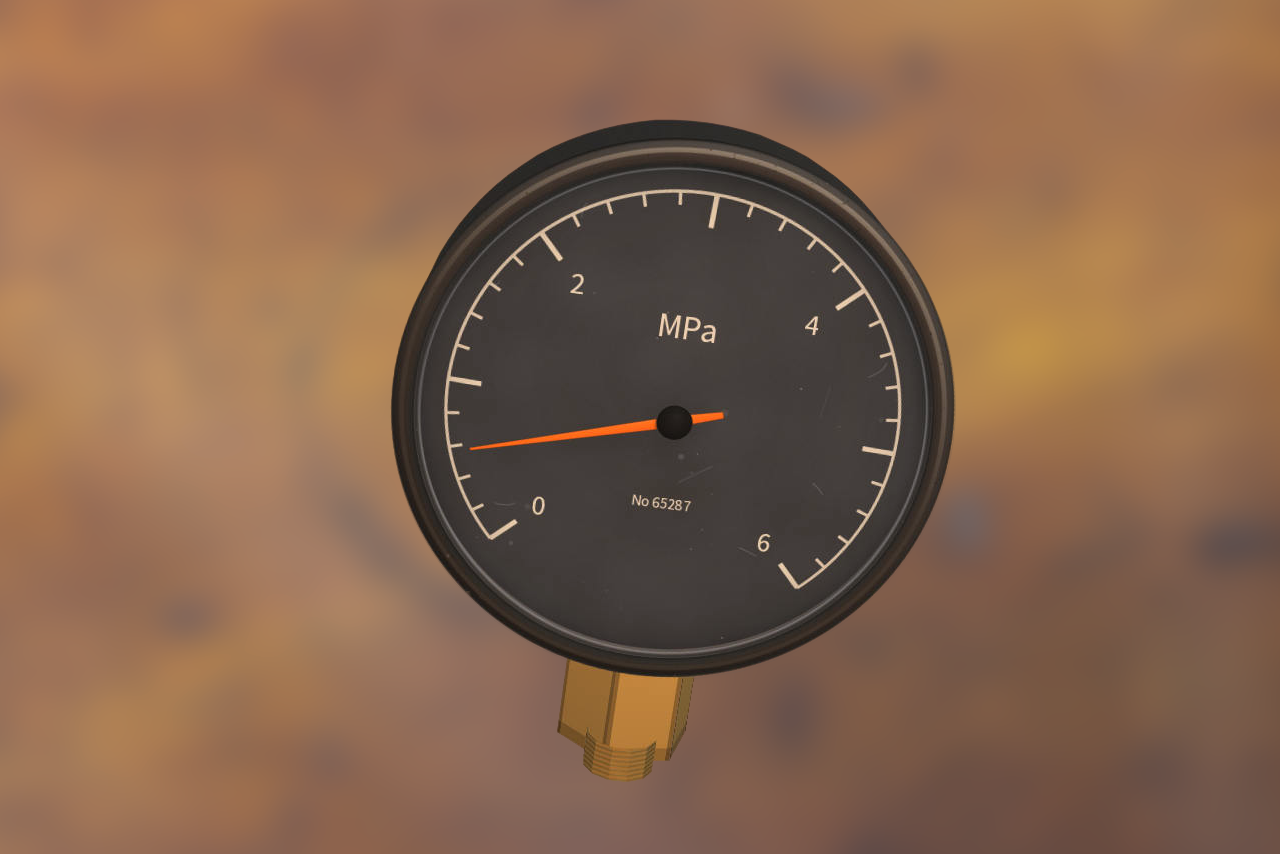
0.6 MPa
